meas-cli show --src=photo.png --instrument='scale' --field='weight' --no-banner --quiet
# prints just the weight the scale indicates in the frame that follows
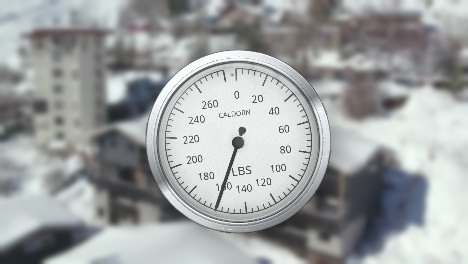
160 lb
